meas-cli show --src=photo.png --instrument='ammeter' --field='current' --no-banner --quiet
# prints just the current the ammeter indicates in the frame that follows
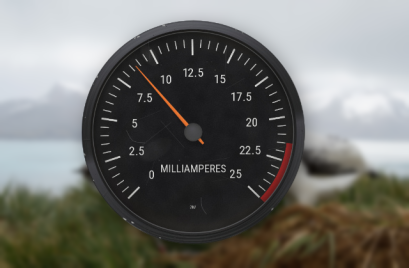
8.75 mA
